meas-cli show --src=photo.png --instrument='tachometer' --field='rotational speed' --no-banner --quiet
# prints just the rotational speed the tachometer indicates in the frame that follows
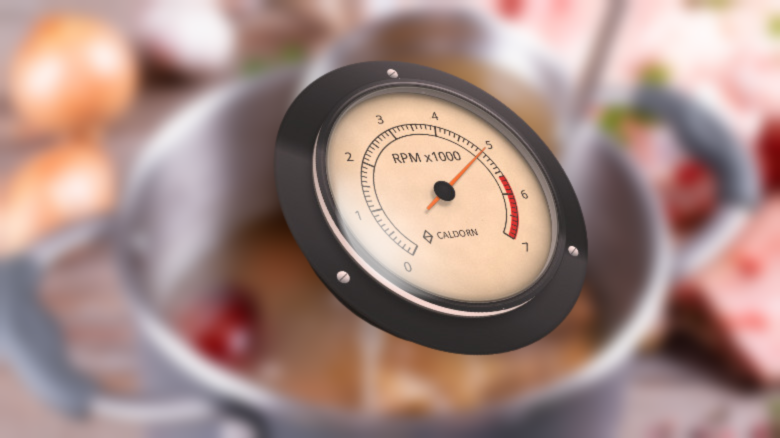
5000 rpm
